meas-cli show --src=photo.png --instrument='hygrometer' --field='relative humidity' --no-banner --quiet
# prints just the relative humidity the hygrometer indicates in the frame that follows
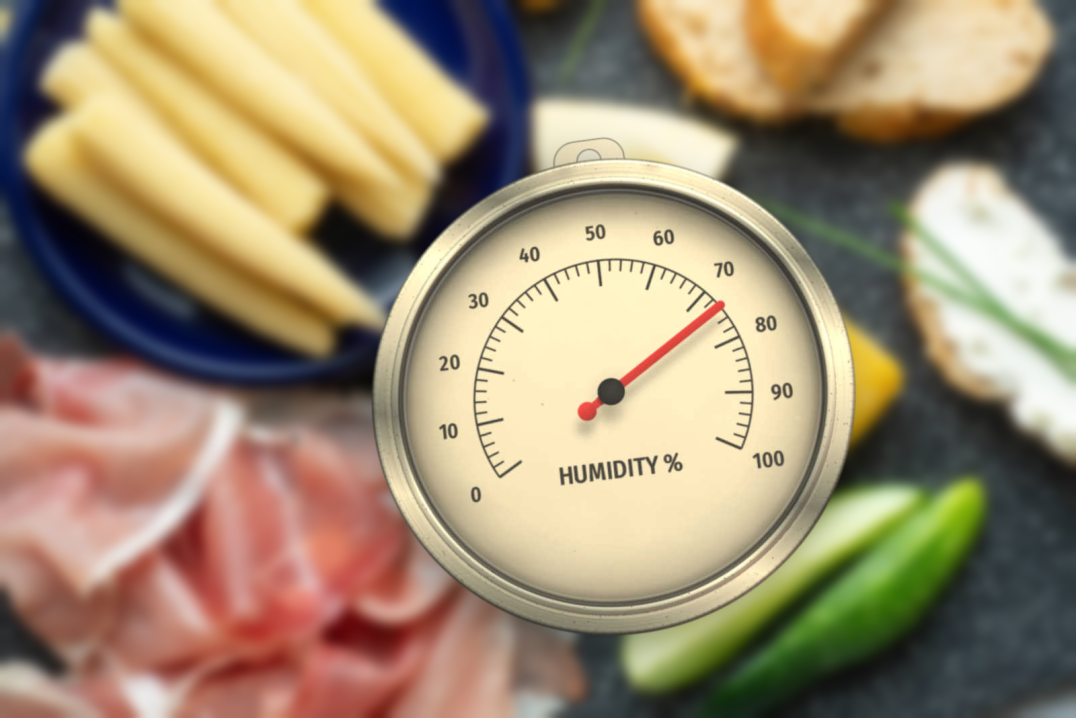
74 %
